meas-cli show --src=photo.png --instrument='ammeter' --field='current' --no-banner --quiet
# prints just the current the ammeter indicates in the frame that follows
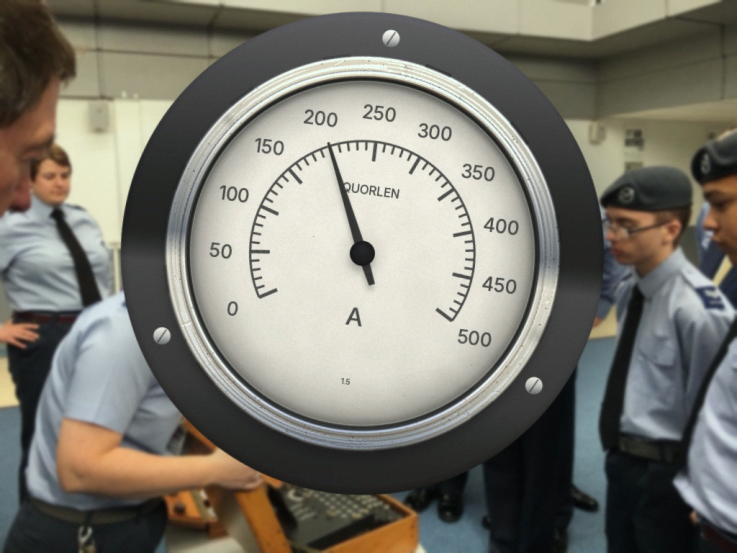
200 A
